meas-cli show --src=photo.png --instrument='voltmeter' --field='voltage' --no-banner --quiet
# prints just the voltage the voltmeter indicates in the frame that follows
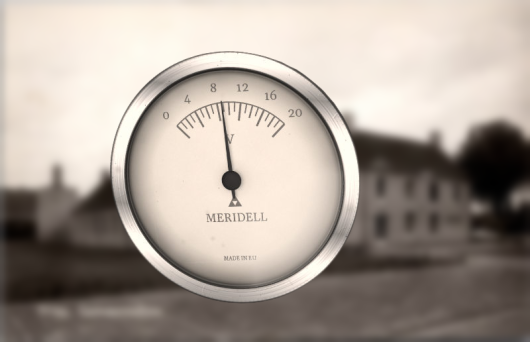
9 V
